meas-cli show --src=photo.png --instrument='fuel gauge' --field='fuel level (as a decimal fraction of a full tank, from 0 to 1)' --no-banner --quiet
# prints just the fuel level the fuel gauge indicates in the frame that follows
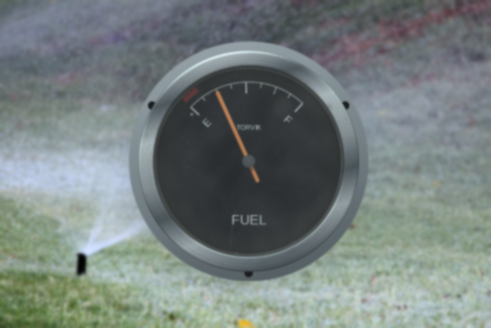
0.25
